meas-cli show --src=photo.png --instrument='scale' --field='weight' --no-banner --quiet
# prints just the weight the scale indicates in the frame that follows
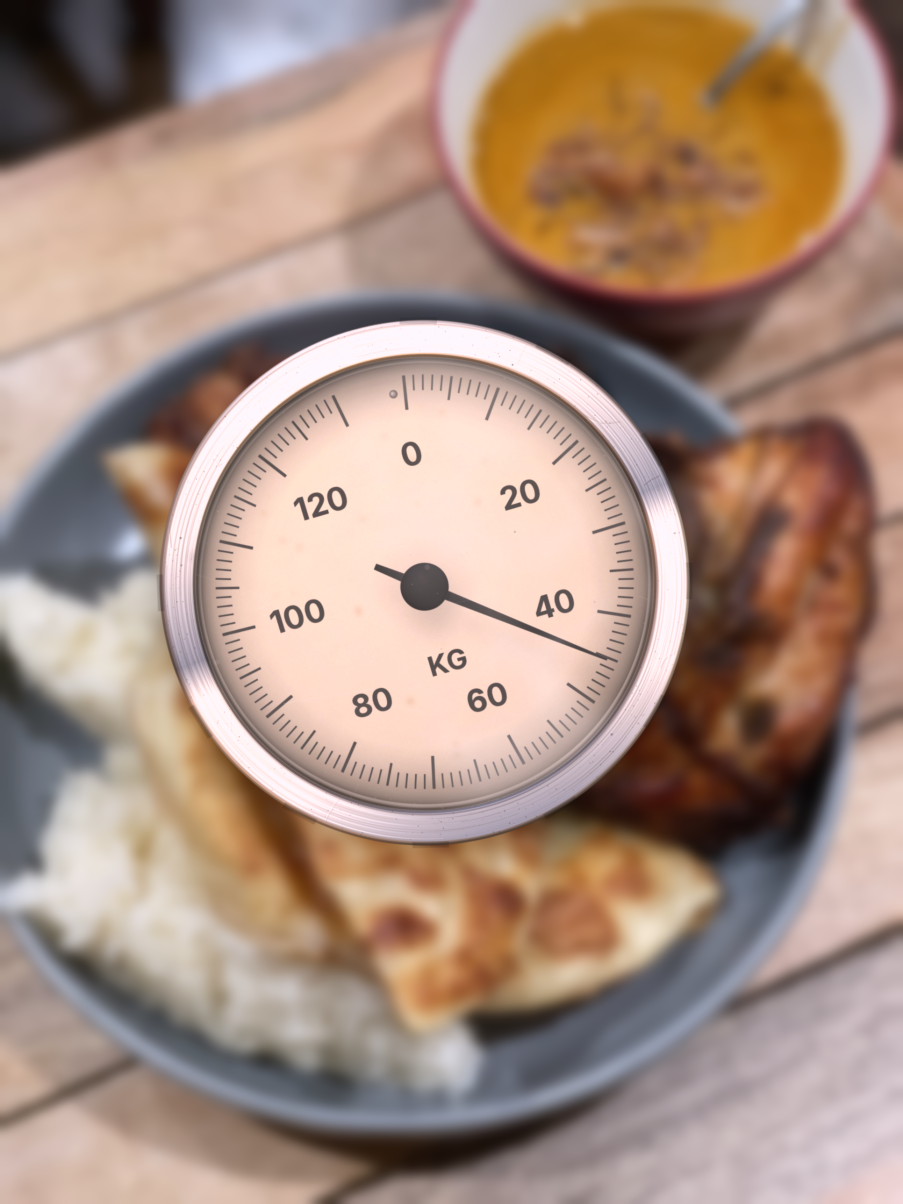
45 kg
